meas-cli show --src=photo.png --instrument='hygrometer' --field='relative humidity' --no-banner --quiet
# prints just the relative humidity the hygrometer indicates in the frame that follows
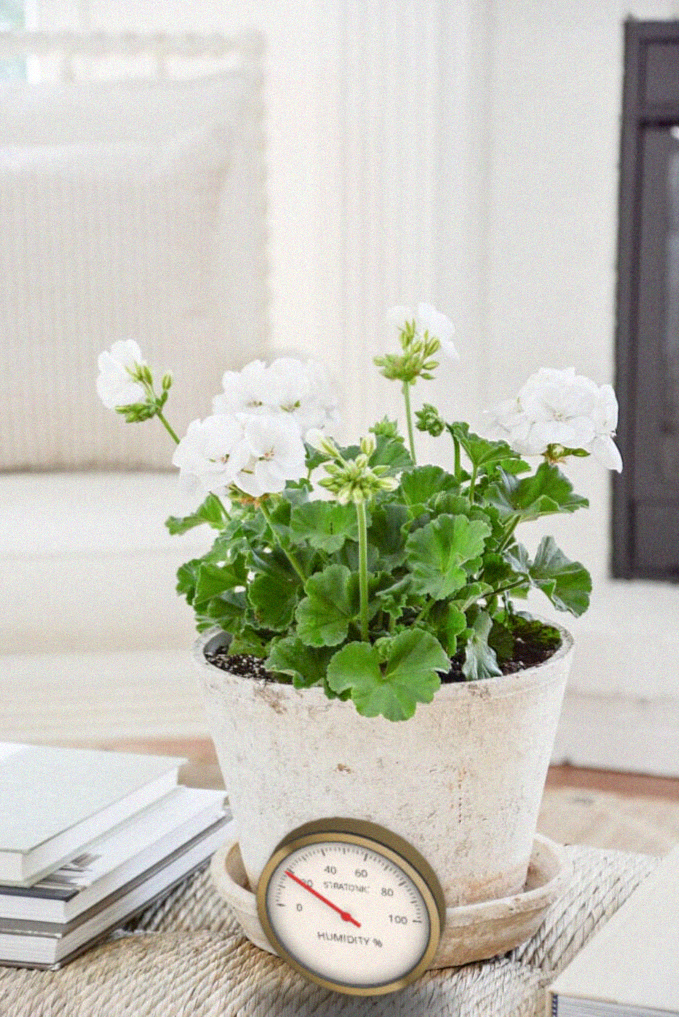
20 %
